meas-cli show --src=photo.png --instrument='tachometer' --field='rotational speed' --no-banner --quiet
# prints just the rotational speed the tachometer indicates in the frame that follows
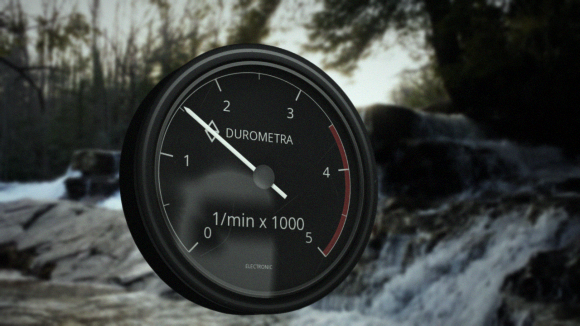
1500 rpm
